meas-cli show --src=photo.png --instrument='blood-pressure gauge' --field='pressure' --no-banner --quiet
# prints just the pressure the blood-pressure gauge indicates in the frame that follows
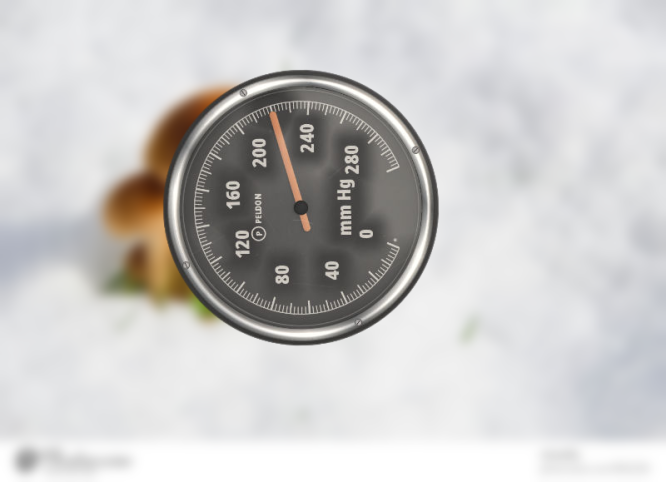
220 mmHg
